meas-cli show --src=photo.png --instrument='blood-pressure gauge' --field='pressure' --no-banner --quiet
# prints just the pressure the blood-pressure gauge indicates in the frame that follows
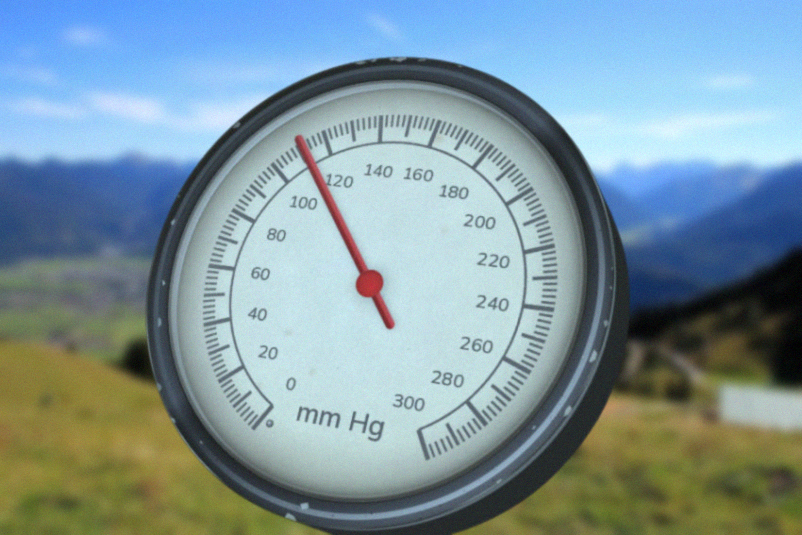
112 mmHg
